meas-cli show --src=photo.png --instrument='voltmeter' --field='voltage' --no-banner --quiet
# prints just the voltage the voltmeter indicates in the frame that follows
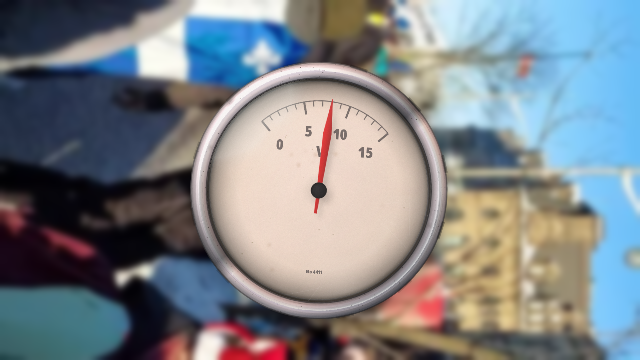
8 V
